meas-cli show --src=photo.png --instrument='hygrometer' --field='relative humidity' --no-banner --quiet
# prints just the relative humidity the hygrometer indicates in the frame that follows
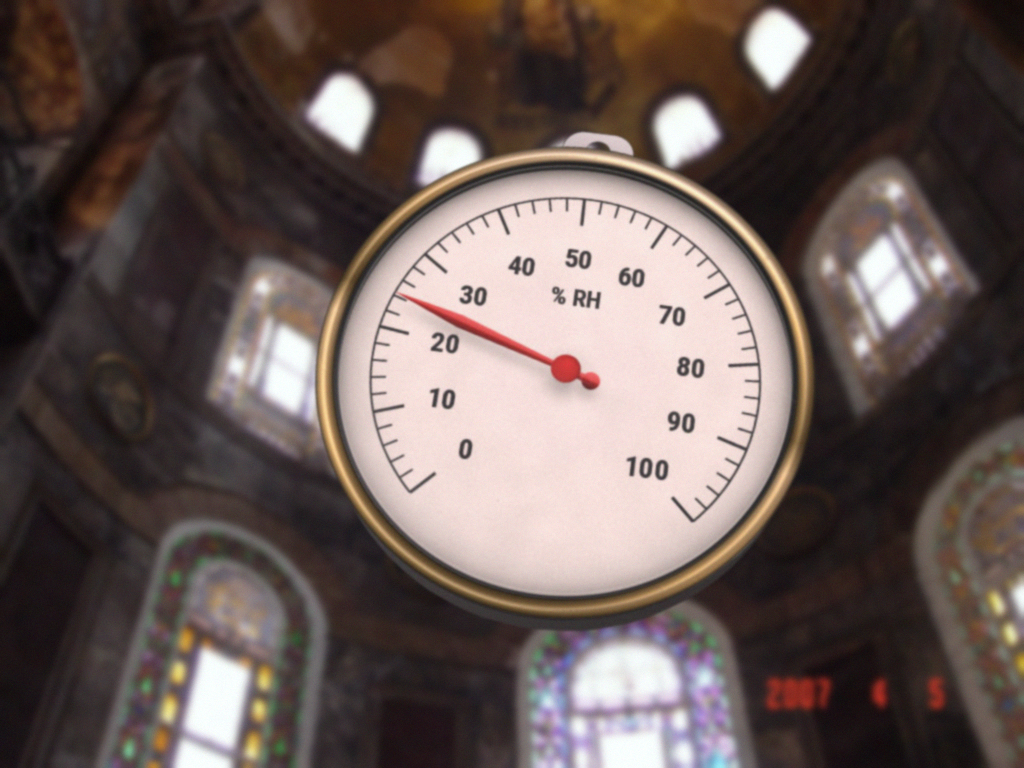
24 %
